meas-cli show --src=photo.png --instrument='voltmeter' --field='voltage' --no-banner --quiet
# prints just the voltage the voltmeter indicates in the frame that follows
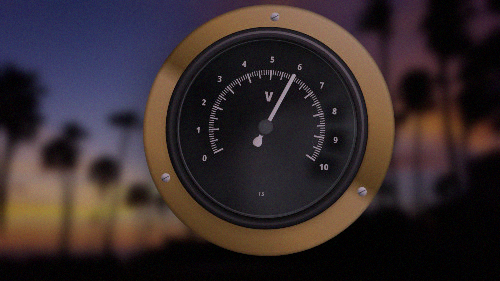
6 V
